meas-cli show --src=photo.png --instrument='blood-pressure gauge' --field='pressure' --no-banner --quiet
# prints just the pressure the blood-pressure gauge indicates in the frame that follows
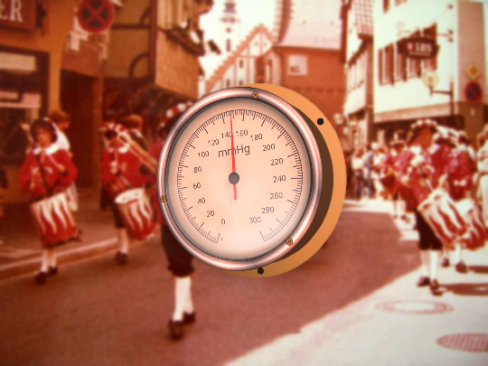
150 mmHg
